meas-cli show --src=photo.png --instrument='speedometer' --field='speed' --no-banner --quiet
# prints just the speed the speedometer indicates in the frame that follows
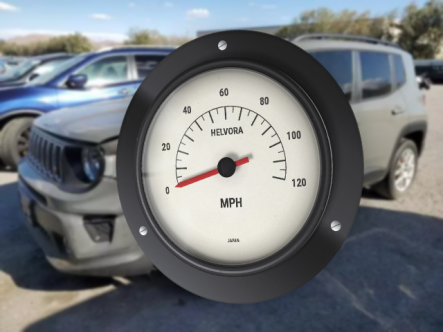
0 mph
